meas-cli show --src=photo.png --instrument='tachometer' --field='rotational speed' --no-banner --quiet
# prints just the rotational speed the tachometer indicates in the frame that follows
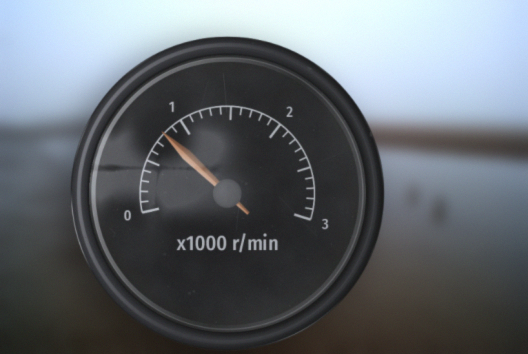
800 rpm
